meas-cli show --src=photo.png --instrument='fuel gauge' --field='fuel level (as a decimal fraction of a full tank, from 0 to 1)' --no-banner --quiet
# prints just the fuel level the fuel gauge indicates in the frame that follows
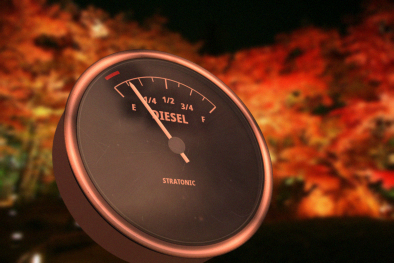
0.125
